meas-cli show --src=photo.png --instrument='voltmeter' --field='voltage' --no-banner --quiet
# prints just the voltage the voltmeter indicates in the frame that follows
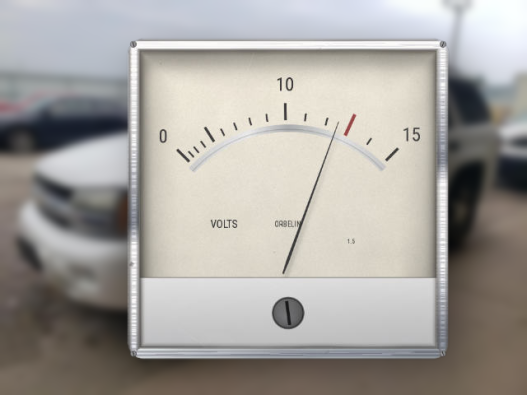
12.5 V
